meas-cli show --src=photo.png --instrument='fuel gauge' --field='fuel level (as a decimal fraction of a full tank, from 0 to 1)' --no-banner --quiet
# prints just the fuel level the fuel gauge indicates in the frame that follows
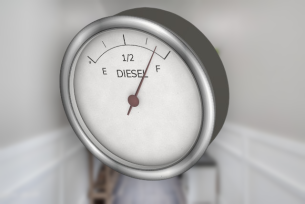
0.875
